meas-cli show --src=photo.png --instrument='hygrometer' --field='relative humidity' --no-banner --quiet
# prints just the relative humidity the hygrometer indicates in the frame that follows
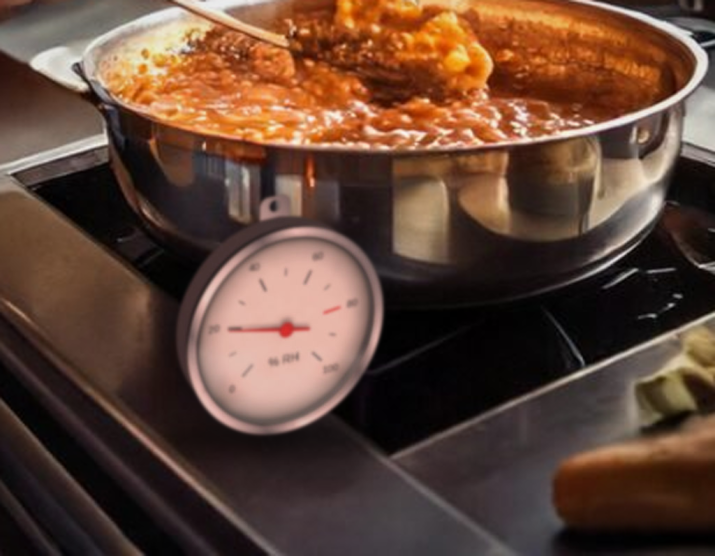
20 %
